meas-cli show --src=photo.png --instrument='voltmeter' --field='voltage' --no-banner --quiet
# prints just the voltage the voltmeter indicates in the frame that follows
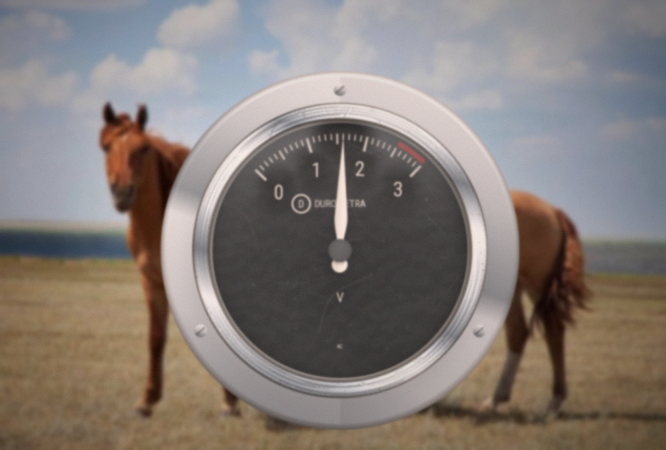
1.6 V
